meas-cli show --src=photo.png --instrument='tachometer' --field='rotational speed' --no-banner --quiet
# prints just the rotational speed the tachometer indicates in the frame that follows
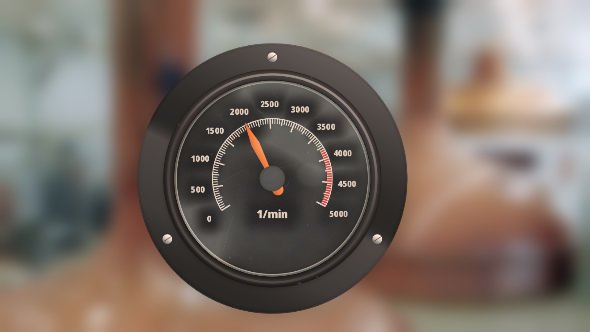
2000 rpm
